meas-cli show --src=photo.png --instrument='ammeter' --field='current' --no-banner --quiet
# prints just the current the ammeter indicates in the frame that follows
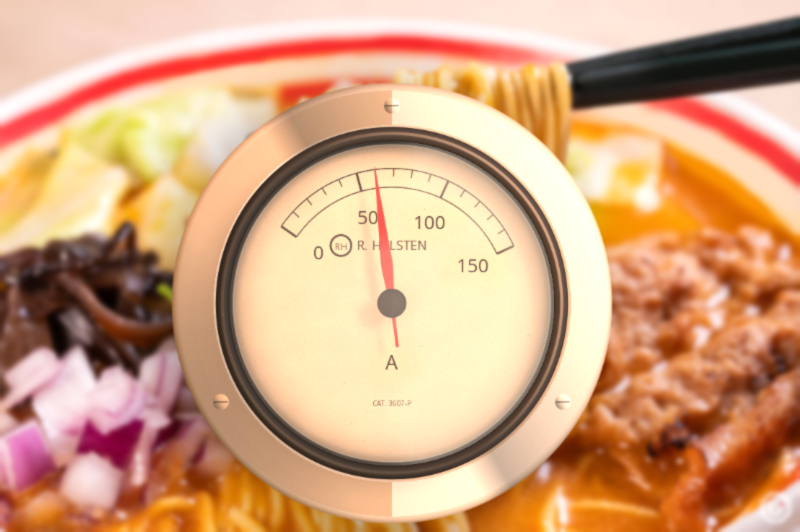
60 A
